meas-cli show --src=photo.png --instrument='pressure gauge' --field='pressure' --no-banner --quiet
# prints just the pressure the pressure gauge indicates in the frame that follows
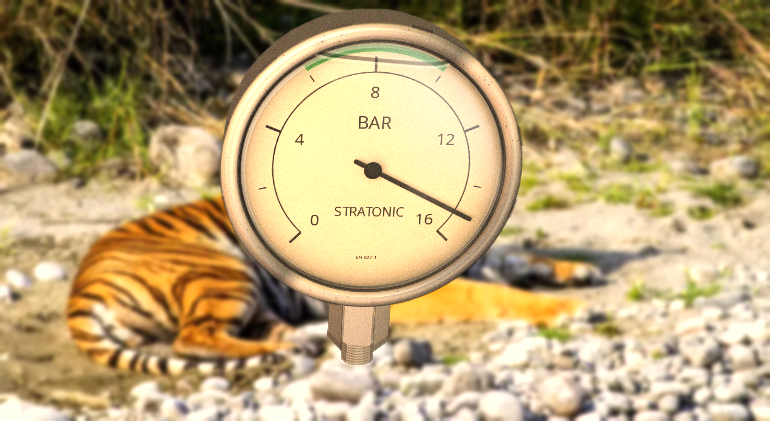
15 bar
